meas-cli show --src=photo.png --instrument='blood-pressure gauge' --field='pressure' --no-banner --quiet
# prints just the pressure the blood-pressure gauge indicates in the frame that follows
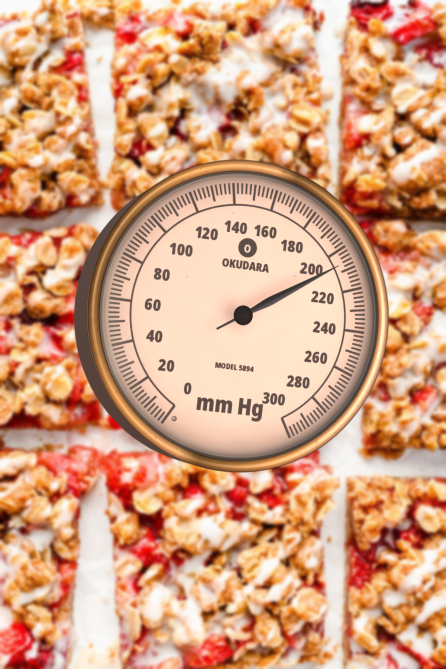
206 mmHg
